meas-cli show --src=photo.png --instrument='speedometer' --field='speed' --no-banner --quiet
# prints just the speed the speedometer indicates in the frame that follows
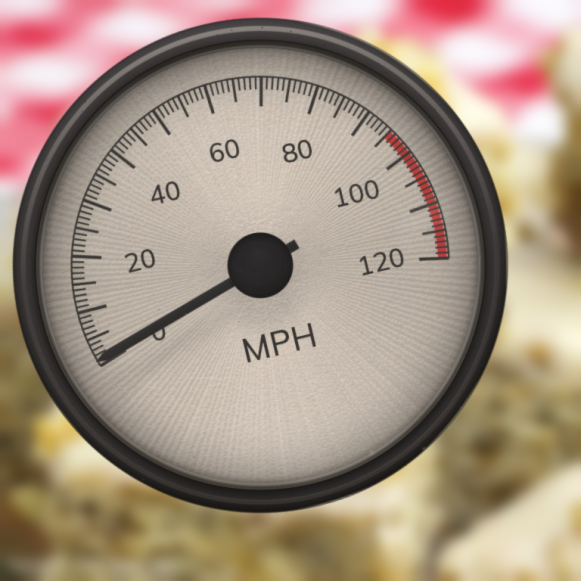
1 mph
